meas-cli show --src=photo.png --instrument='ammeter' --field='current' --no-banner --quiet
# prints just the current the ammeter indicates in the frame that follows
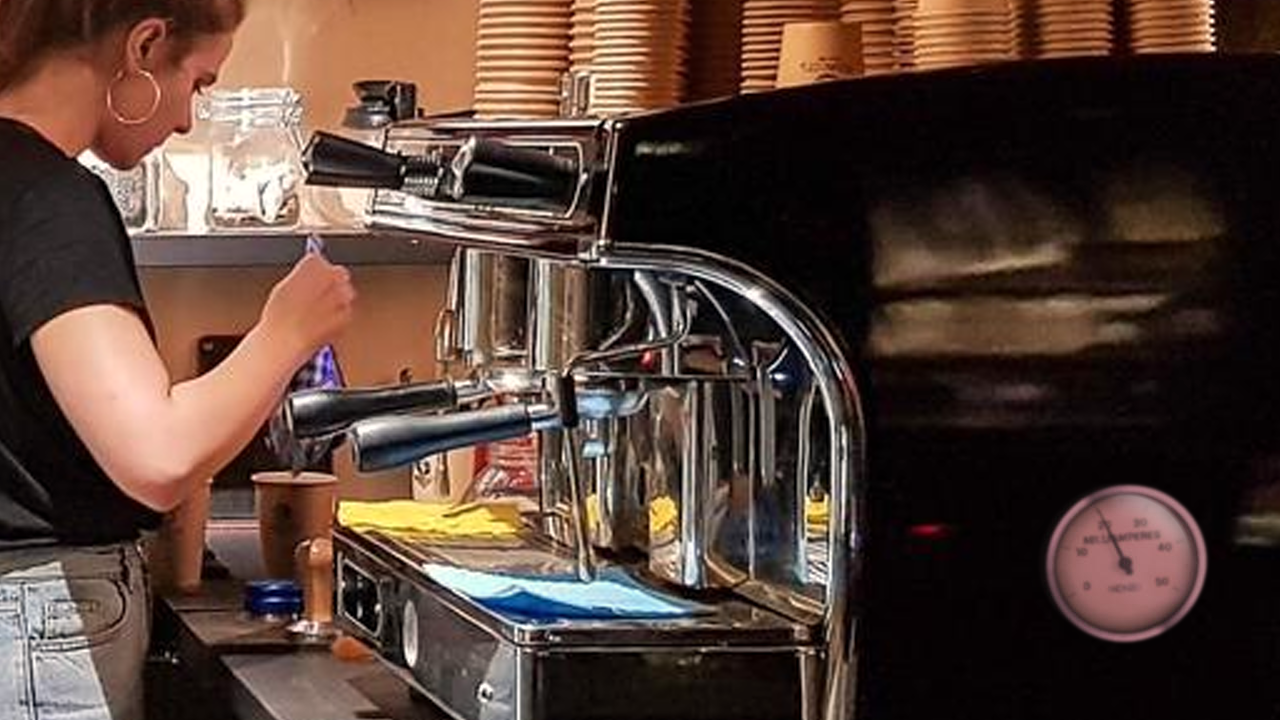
20 mA
